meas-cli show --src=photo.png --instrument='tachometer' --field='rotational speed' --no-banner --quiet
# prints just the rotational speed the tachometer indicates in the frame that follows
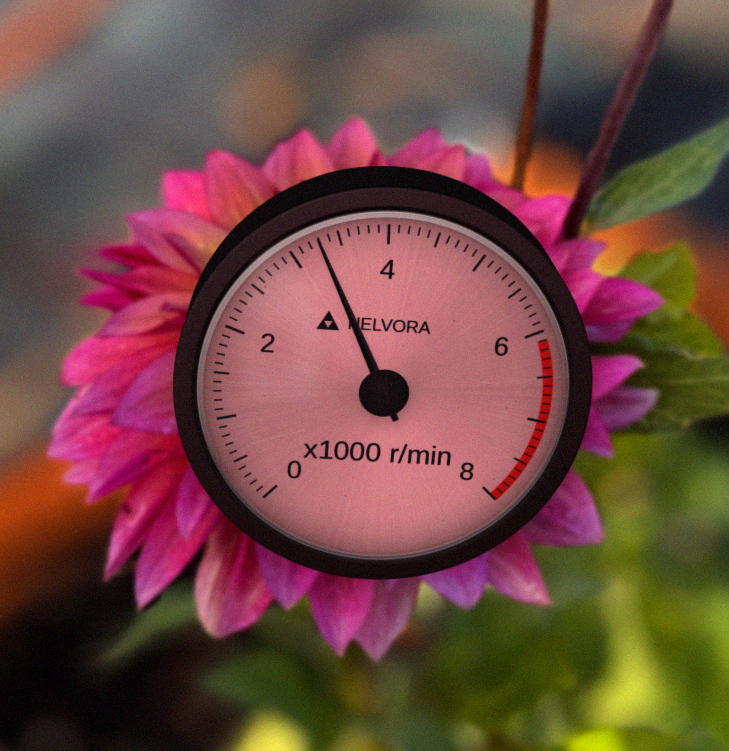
3300 rpm
